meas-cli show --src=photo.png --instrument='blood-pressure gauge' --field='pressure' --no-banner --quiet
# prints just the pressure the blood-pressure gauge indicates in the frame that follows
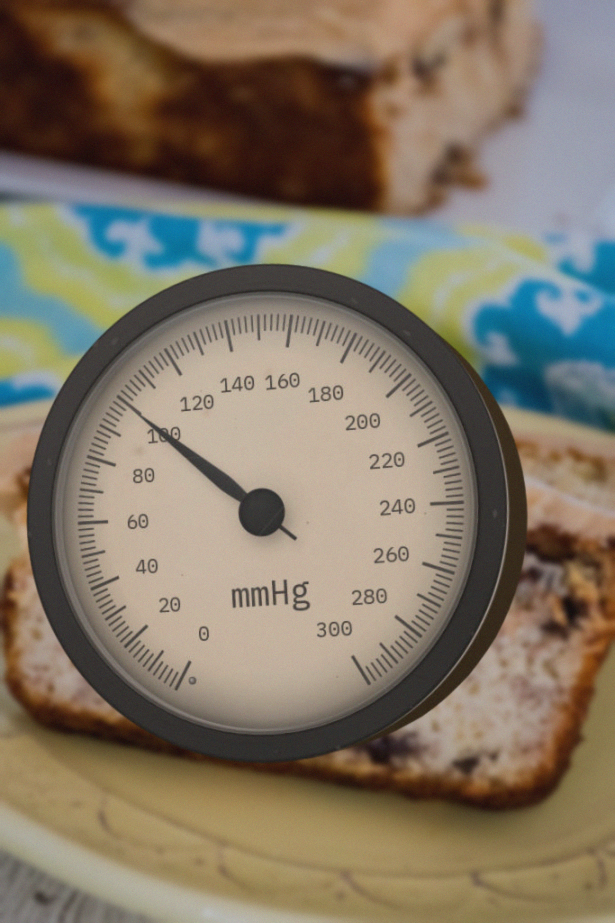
100 mmHg
